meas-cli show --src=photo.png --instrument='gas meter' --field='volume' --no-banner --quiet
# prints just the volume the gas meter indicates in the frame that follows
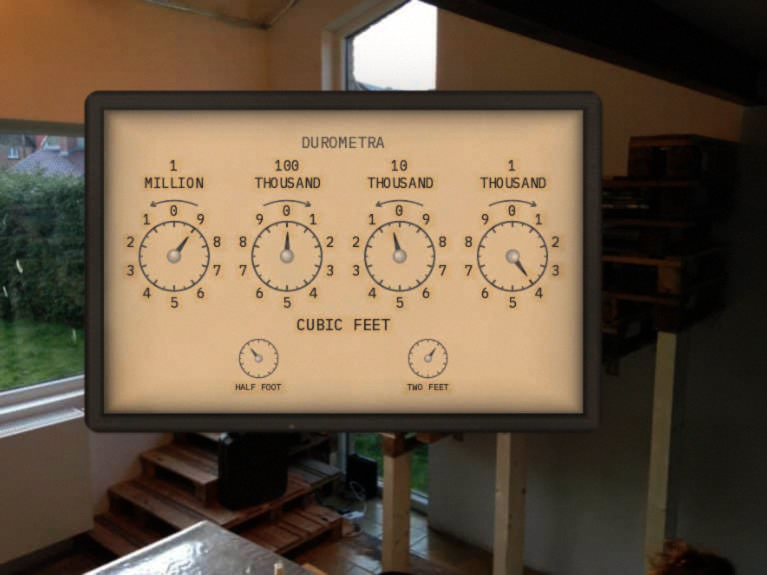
900400 ft³
